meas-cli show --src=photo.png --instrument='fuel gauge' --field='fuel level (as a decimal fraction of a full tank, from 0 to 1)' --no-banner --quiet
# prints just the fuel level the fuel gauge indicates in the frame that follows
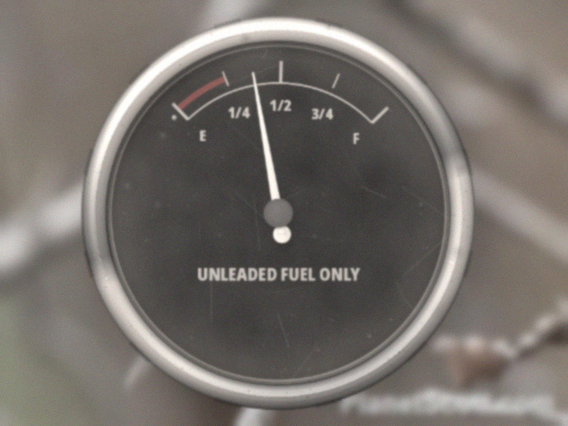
0.375
